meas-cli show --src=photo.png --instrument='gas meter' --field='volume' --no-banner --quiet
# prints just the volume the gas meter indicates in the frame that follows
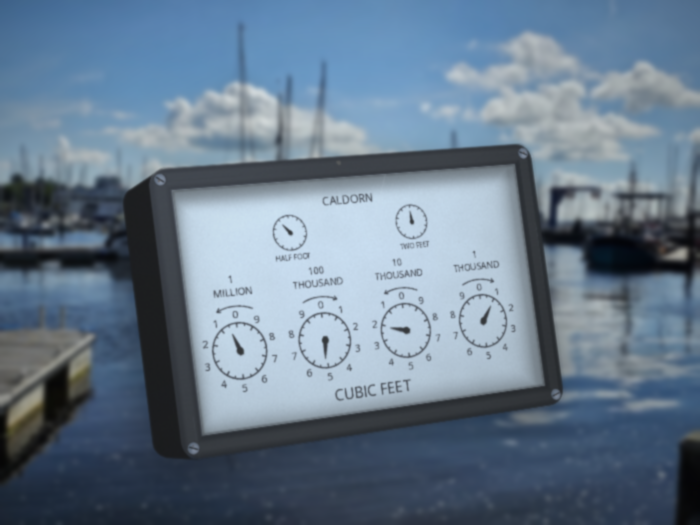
52100 ft³
